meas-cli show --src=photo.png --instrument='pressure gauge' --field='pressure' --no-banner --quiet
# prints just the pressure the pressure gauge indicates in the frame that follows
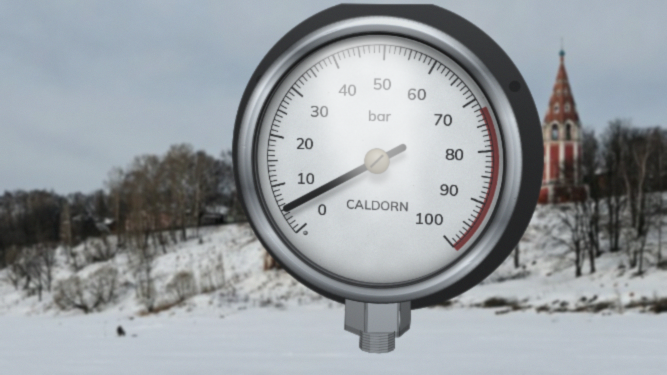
5 bar
